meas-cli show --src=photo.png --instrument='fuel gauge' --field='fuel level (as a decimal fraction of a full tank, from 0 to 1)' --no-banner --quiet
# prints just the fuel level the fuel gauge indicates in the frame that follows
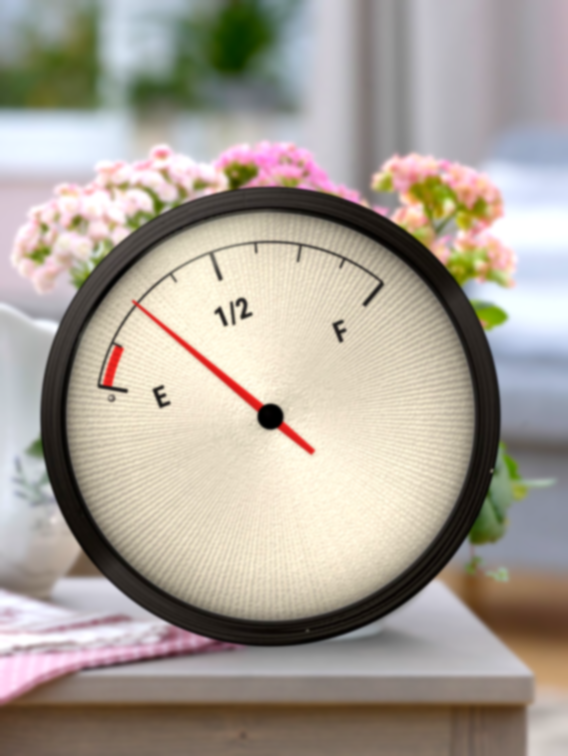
0.25
